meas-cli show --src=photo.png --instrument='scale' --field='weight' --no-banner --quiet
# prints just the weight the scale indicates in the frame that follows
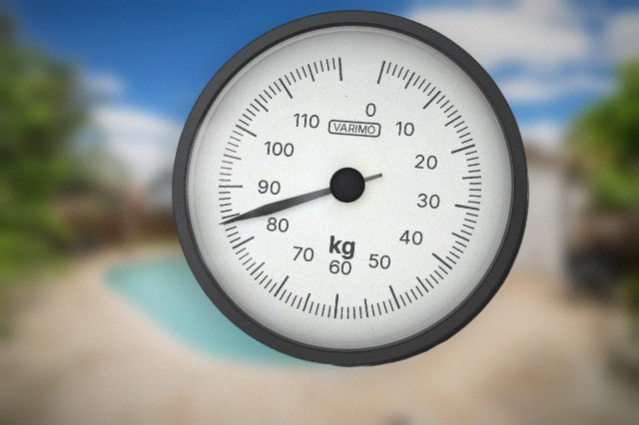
84 kg
